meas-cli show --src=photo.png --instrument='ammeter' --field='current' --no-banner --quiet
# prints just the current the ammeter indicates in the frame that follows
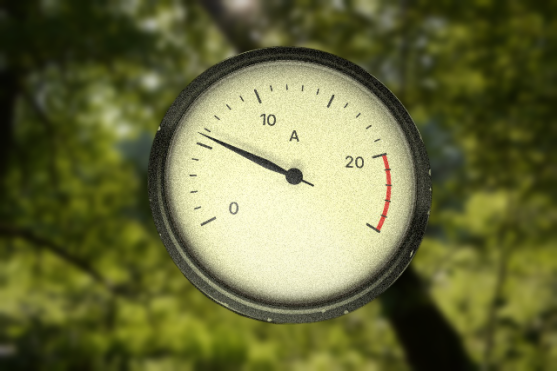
5.5 A
